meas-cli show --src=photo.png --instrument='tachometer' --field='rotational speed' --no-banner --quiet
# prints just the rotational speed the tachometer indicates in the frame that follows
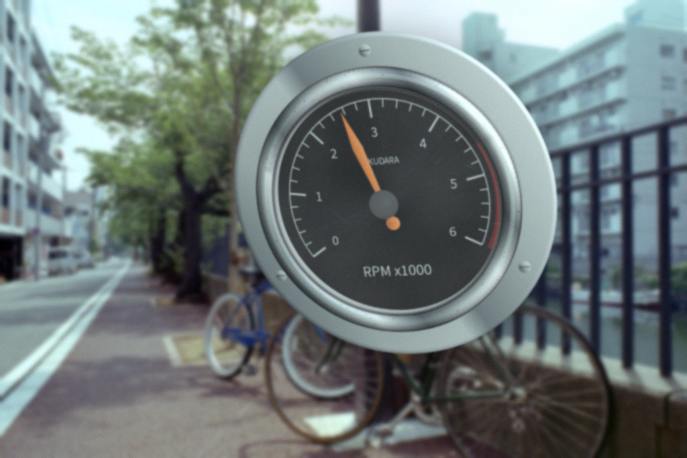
2600 rpm
